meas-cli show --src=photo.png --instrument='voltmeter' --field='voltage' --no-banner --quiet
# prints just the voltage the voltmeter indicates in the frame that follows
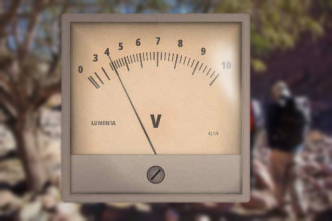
4 V
